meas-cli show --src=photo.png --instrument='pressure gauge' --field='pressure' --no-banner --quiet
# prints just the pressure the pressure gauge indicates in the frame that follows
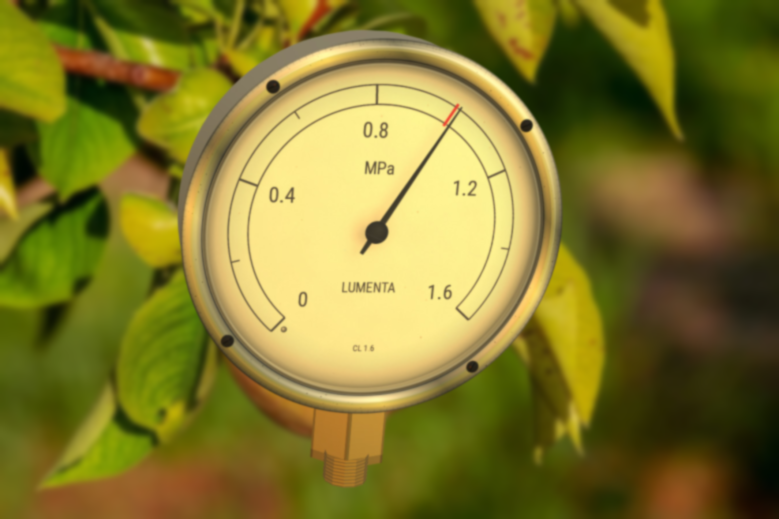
1 MPa
